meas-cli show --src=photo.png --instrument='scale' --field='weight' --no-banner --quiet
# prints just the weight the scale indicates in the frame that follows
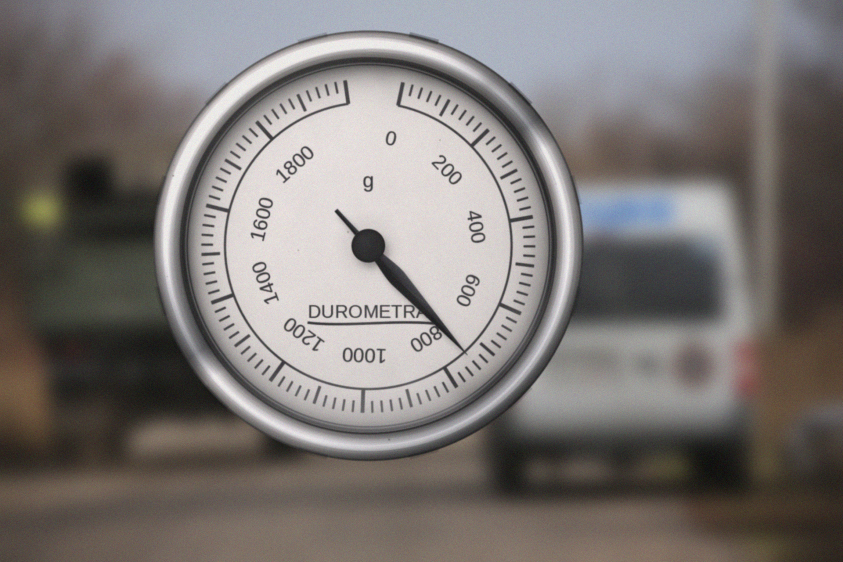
740 g
